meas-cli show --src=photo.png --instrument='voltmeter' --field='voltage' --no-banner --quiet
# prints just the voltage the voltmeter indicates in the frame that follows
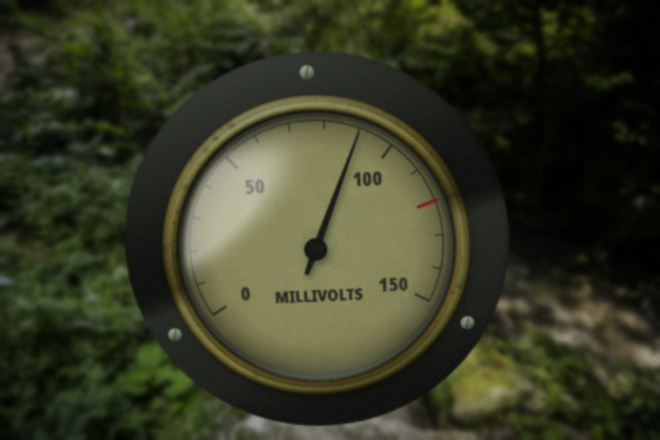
90 mV
